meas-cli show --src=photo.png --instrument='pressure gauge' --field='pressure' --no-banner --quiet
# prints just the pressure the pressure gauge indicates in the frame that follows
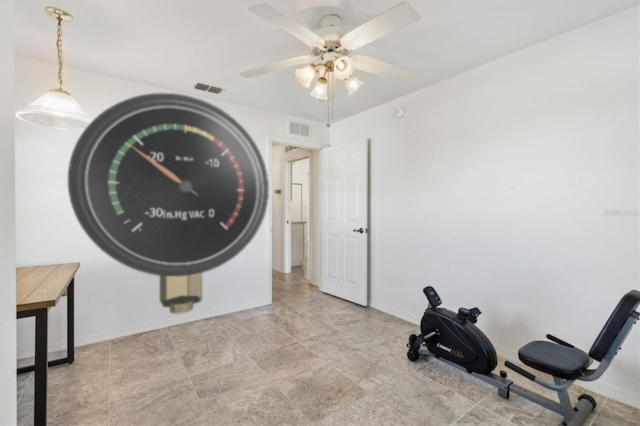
-21 inHg
